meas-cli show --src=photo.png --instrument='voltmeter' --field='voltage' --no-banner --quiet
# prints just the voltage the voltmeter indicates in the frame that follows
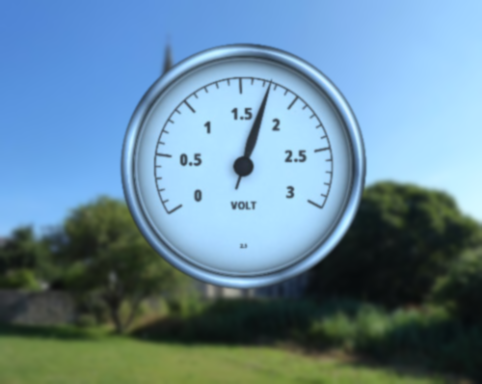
1.75 V
